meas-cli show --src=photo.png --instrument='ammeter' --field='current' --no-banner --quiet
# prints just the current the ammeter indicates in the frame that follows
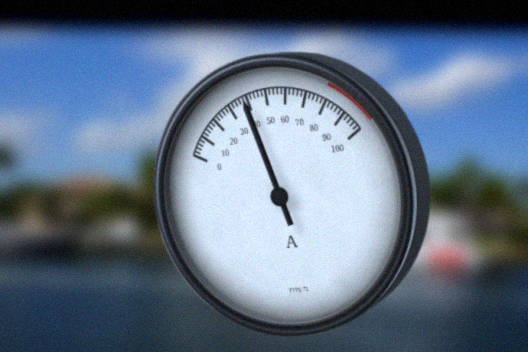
40 A
